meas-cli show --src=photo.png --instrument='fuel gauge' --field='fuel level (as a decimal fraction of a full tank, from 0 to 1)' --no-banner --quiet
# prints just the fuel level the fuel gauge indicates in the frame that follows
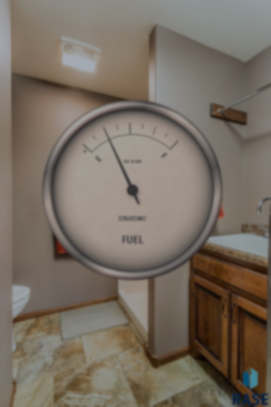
0.25
